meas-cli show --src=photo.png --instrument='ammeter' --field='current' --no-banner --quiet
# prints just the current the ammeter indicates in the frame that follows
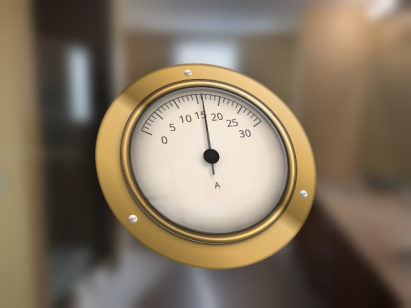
16 A
